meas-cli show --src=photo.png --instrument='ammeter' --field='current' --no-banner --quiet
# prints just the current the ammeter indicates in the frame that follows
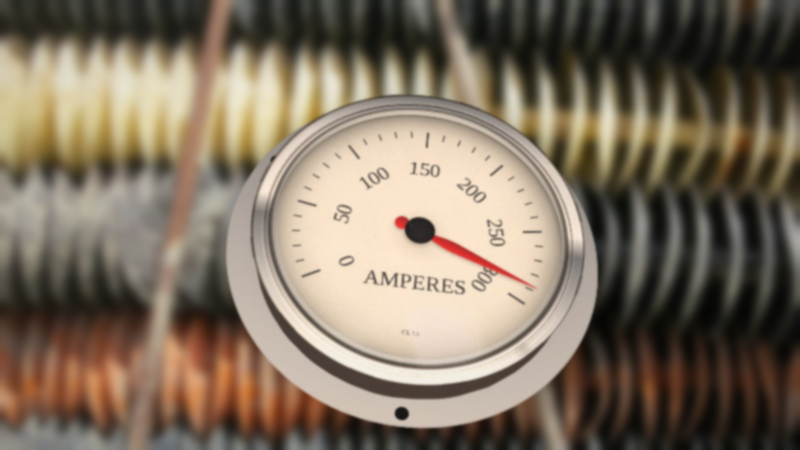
290 A
